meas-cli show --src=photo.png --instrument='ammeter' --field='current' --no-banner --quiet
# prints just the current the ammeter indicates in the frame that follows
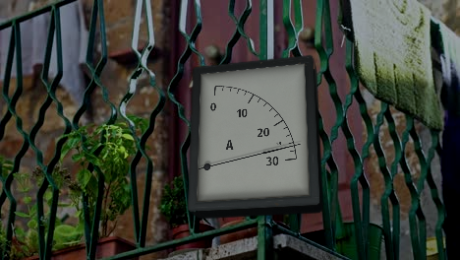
27 A
